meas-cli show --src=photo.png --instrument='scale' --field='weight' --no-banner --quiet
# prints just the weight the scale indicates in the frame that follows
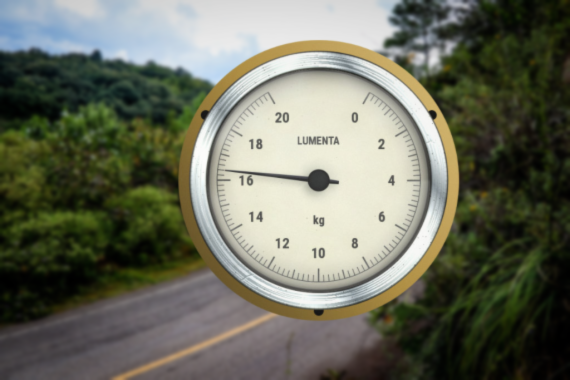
16.4 kg
